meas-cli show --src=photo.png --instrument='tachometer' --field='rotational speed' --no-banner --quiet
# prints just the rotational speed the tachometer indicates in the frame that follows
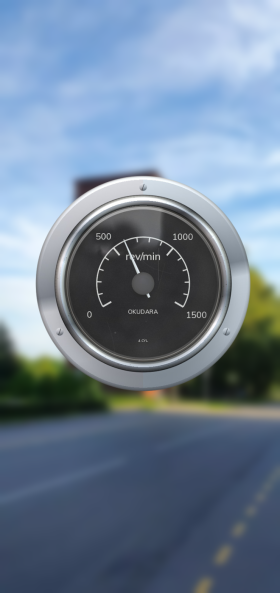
600 rpm
